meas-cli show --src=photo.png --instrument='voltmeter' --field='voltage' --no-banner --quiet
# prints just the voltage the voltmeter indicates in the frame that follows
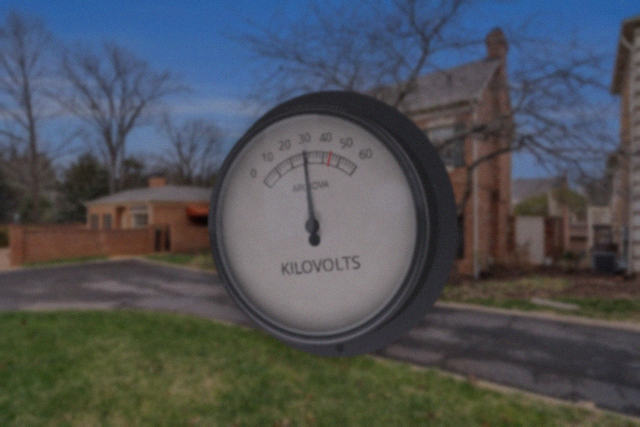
30 kV
